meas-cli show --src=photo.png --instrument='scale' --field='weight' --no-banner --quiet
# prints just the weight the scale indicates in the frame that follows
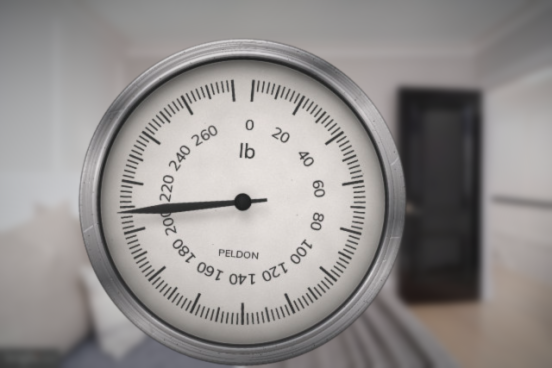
208 lb
